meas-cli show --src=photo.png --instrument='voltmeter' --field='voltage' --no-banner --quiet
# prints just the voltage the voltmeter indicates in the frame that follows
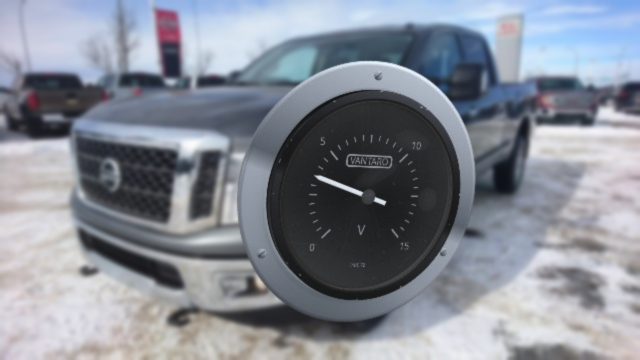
3.5 V
